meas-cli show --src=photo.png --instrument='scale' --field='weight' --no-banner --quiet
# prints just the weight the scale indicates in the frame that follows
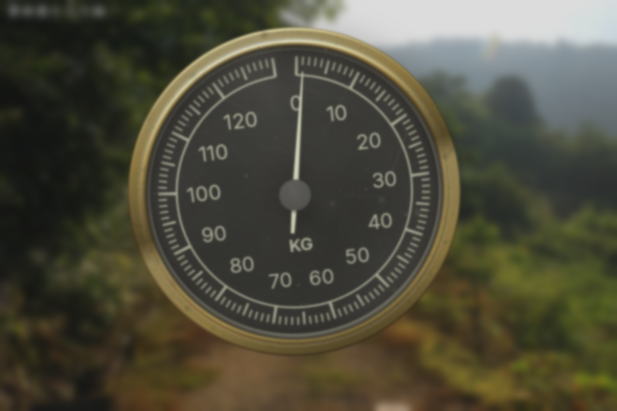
1 kg
